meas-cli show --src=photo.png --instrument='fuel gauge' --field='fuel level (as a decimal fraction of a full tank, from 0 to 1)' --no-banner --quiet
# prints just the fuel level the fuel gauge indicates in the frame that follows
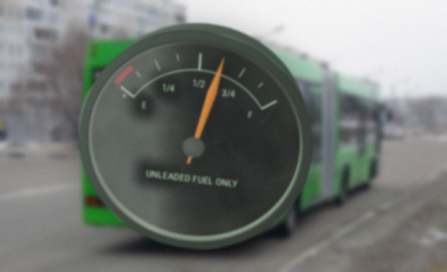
0.625
